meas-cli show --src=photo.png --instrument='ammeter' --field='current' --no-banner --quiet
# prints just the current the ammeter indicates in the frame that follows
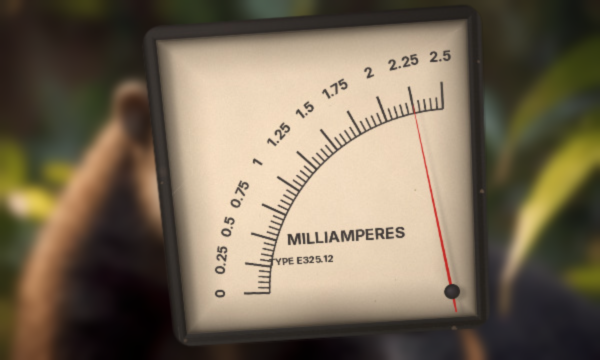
2.25 mA
